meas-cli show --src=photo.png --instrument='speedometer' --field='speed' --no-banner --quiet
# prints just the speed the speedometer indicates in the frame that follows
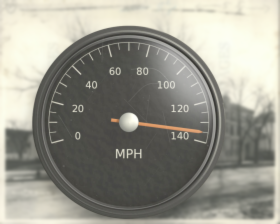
135 mph
